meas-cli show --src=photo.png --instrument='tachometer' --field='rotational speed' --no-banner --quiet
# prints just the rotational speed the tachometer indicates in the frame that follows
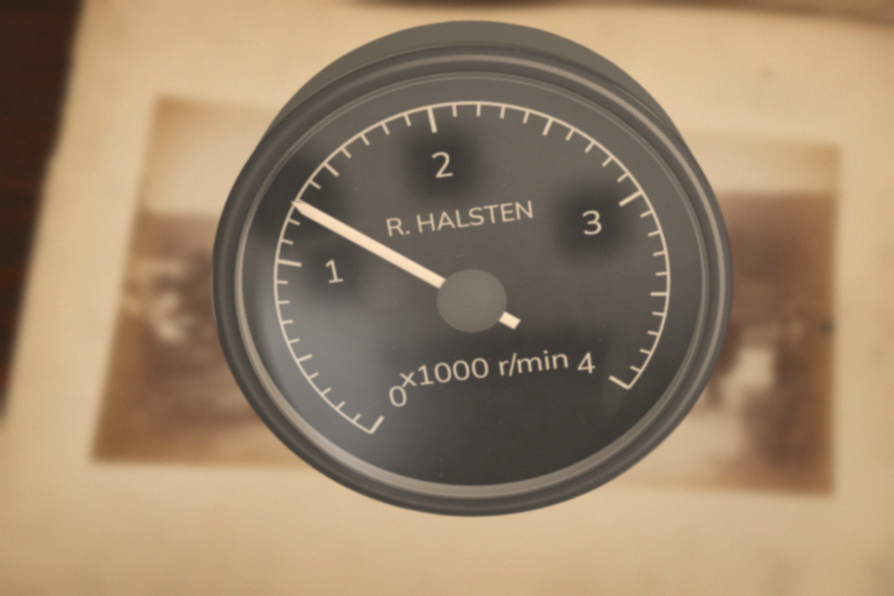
1300 rpm
